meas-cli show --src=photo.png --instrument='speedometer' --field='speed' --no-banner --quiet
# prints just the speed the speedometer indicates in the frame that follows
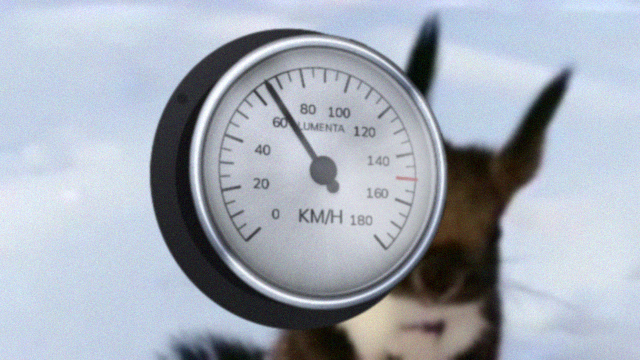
65 km/h
